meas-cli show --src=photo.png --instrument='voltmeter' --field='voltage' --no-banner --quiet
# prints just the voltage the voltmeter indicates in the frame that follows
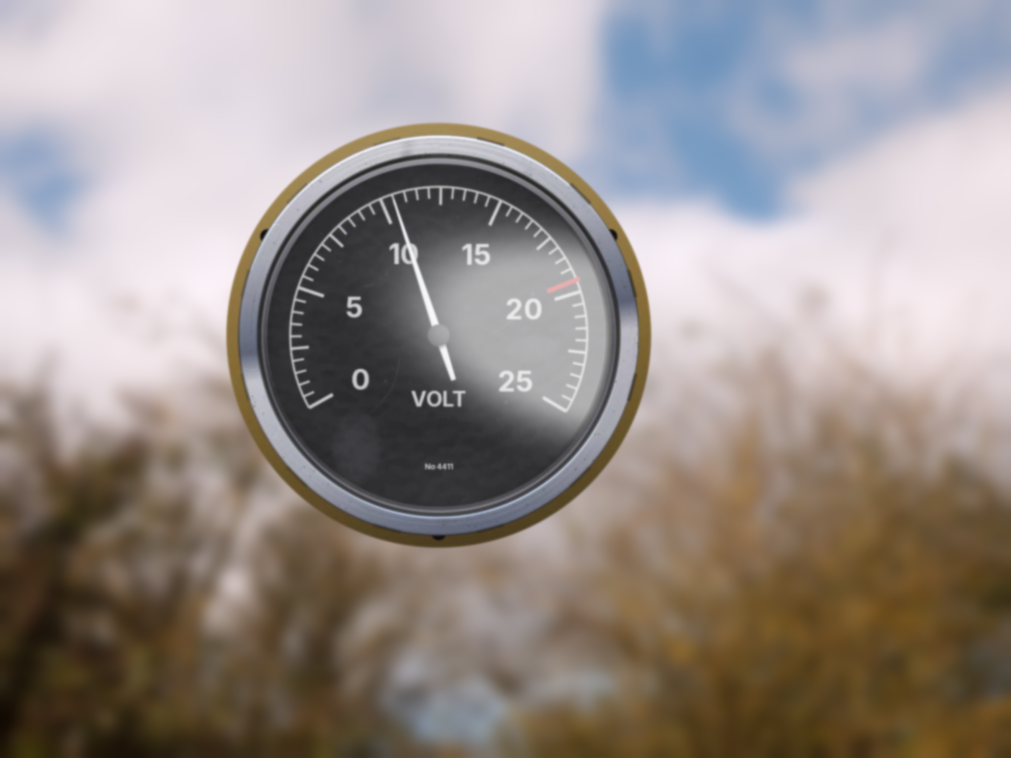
10.5 V
